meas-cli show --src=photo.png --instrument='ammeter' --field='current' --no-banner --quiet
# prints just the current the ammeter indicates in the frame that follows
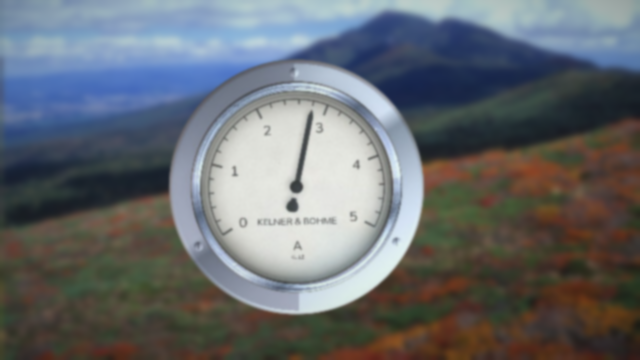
2.8 A
